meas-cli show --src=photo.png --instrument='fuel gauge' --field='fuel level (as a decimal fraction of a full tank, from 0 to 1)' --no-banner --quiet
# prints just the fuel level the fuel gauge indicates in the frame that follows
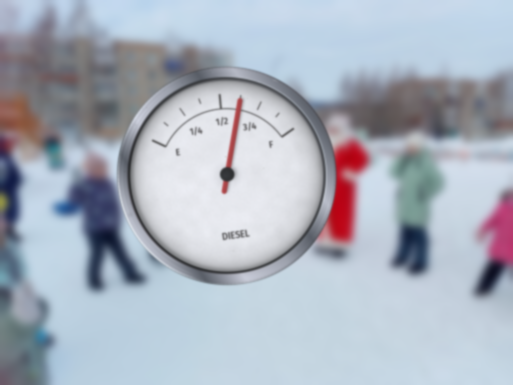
0.625
